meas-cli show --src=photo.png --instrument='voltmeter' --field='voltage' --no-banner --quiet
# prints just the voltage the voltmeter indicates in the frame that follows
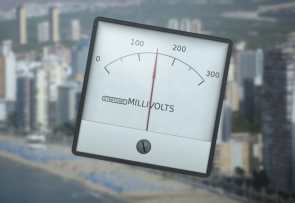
150 mV
